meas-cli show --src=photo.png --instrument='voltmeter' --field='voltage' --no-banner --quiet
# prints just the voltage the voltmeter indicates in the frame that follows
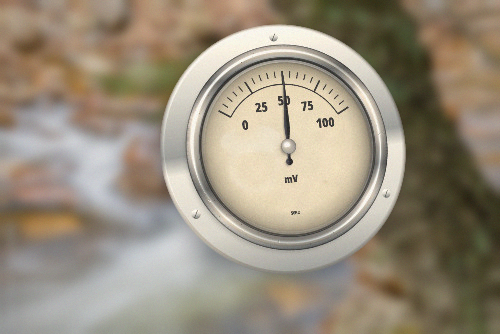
50 mV
